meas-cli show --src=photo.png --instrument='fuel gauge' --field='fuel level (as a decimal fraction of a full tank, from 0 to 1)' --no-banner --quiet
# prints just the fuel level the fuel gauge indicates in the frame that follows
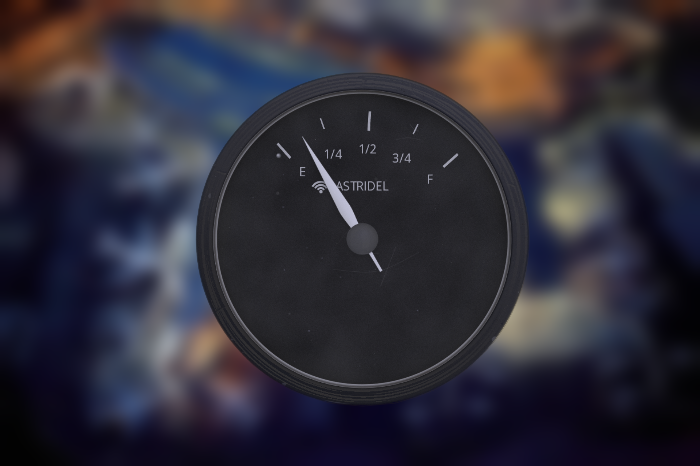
0.125
